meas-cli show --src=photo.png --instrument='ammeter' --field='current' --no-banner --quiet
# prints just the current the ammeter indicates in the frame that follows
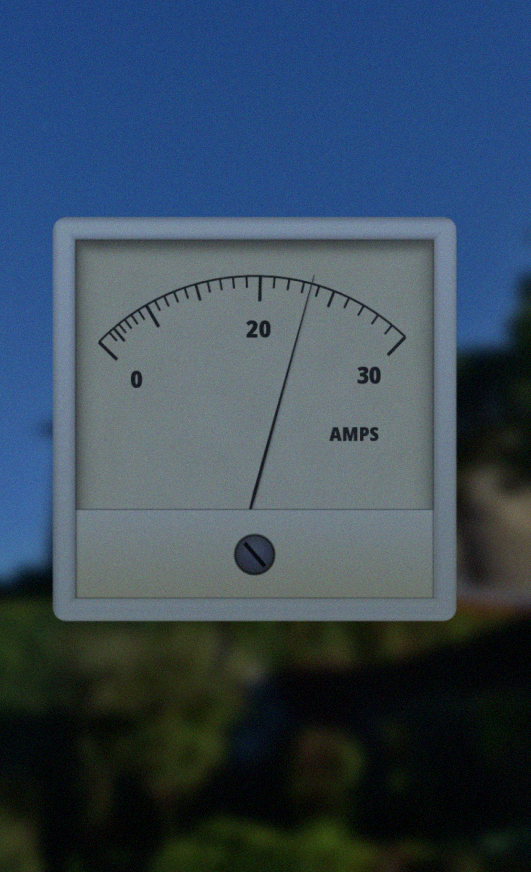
23.5 A
